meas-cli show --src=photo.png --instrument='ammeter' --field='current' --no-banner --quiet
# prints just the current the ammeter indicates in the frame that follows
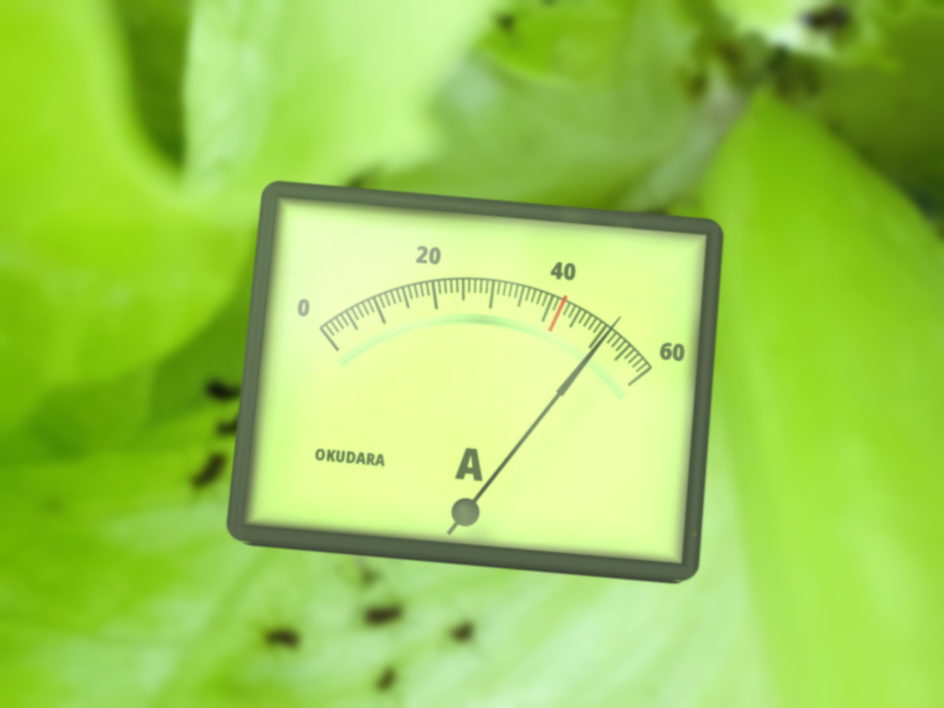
51 A
